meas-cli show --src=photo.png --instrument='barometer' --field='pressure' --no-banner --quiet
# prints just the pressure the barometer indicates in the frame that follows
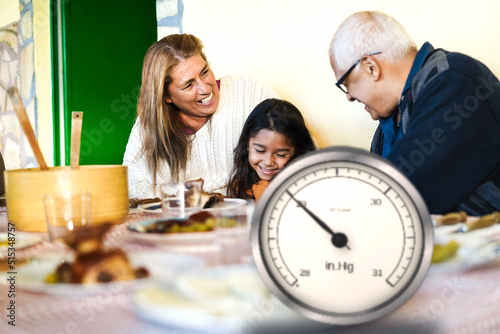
29 inHg
